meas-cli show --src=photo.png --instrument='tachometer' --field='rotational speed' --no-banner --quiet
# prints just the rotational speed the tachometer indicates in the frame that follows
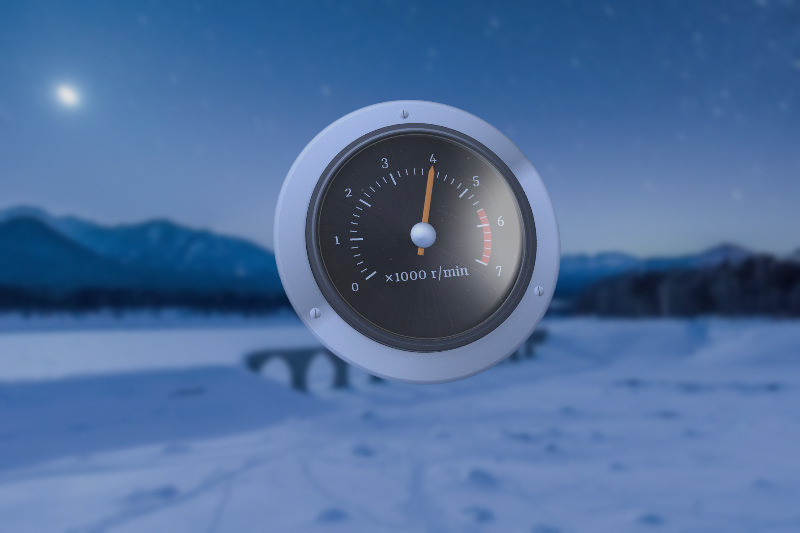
4000 rpm
